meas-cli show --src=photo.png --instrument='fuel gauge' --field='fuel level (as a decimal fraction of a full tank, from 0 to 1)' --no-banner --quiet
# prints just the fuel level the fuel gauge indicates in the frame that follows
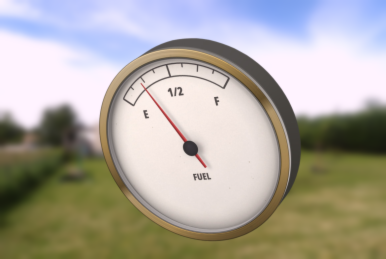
0.25
